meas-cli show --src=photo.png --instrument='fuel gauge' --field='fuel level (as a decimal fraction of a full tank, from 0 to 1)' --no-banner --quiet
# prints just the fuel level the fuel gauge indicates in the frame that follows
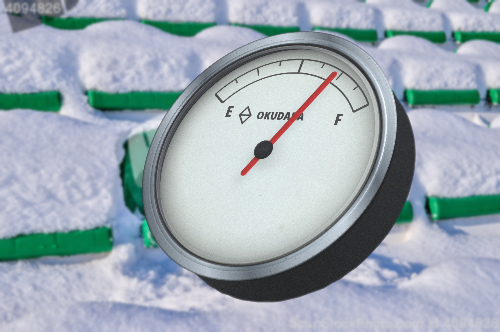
0.75
